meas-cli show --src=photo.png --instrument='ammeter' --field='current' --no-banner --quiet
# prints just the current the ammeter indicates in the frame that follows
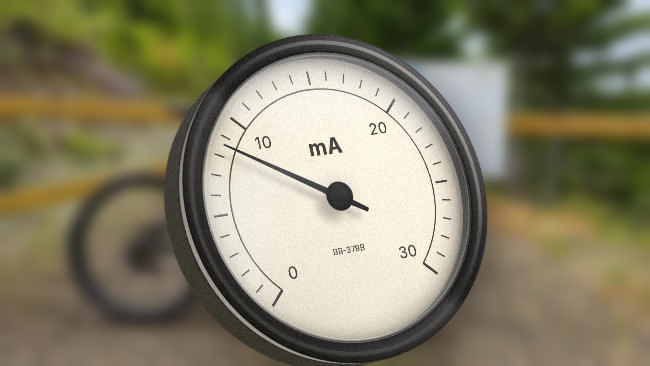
8.5 mA
